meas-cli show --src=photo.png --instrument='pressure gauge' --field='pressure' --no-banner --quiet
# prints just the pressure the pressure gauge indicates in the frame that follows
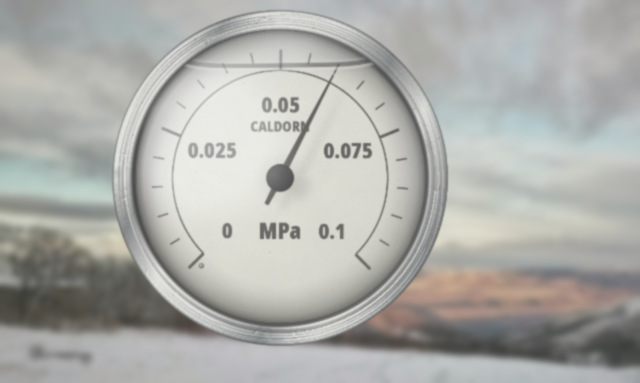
0.06 MPa
